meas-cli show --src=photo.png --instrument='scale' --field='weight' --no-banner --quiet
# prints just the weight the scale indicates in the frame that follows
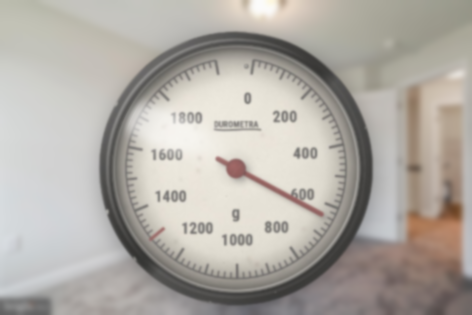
640 g
